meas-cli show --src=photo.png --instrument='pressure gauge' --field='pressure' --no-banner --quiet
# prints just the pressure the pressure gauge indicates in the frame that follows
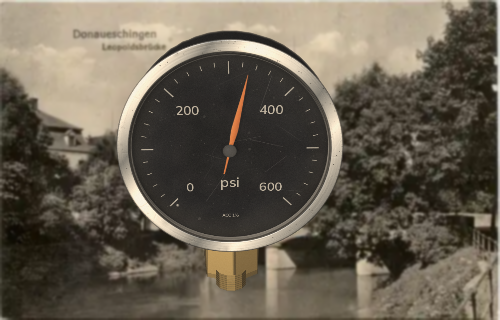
330 psi
